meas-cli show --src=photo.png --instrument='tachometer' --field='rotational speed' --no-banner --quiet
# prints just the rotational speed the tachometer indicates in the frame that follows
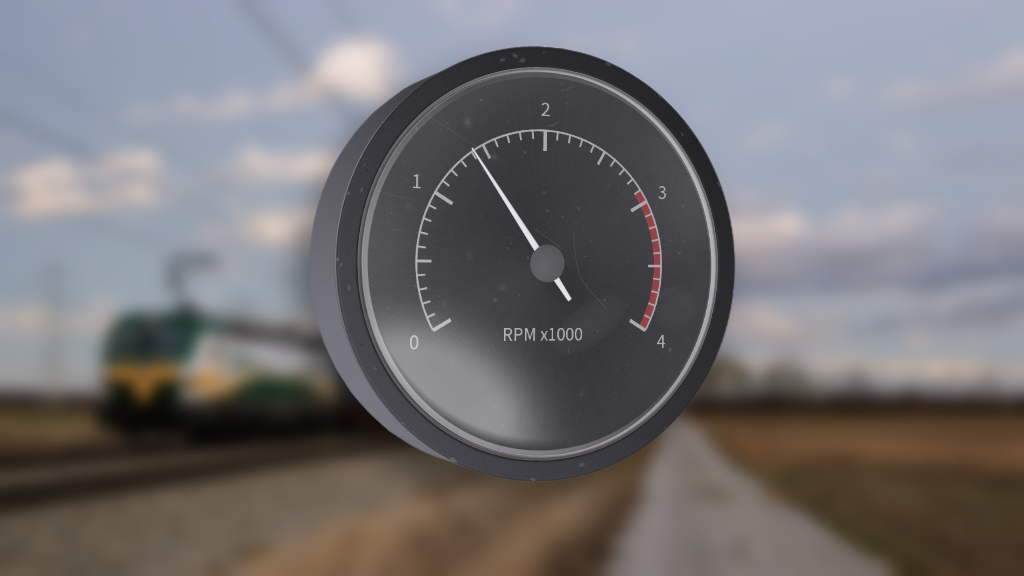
1400 rpm
